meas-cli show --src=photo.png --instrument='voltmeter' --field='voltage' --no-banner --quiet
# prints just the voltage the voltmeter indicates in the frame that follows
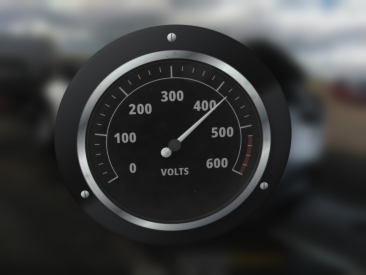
420 V
